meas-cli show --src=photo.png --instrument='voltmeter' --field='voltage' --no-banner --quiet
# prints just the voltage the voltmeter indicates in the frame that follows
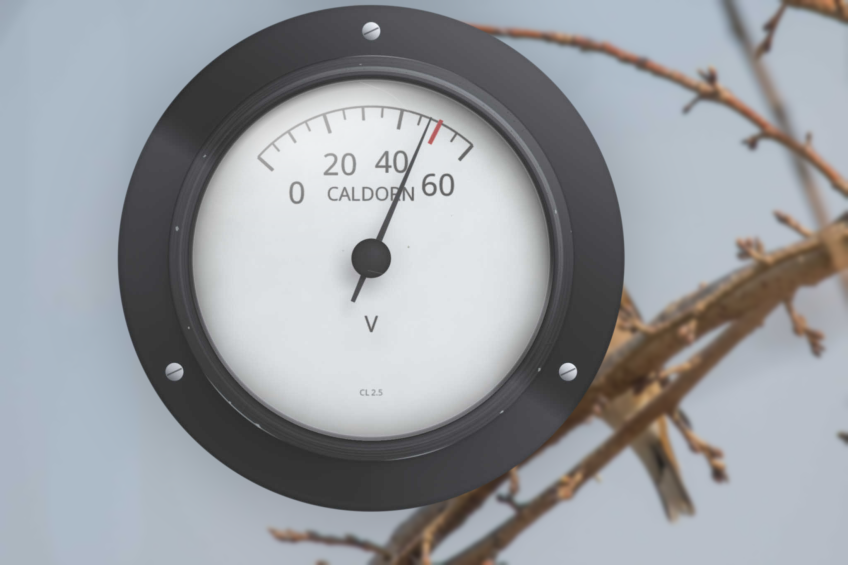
47.5 V
